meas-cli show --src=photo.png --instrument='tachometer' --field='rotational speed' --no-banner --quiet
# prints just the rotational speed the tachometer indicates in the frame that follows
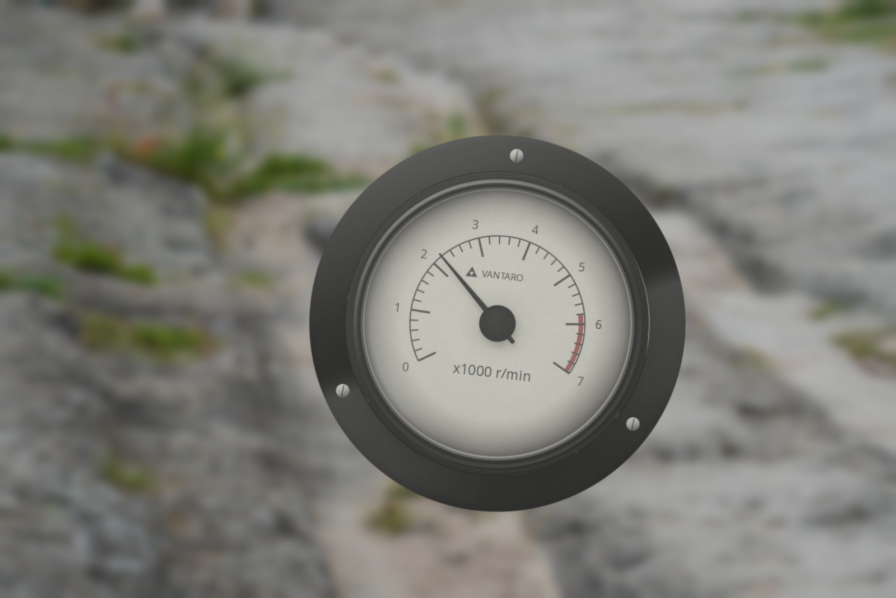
2200 rpm
